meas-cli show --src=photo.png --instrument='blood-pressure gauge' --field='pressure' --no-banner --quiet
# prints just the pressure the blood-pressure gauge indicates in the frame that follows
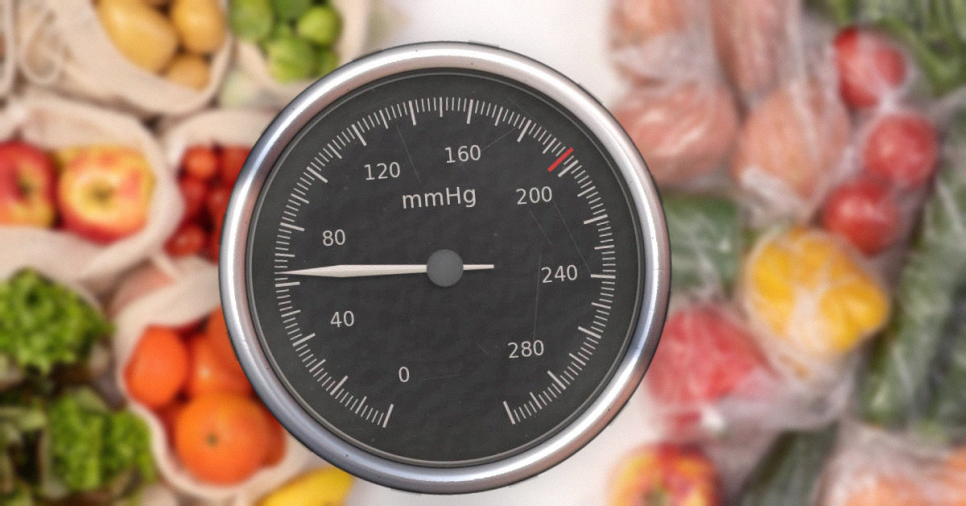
64 mmHg
